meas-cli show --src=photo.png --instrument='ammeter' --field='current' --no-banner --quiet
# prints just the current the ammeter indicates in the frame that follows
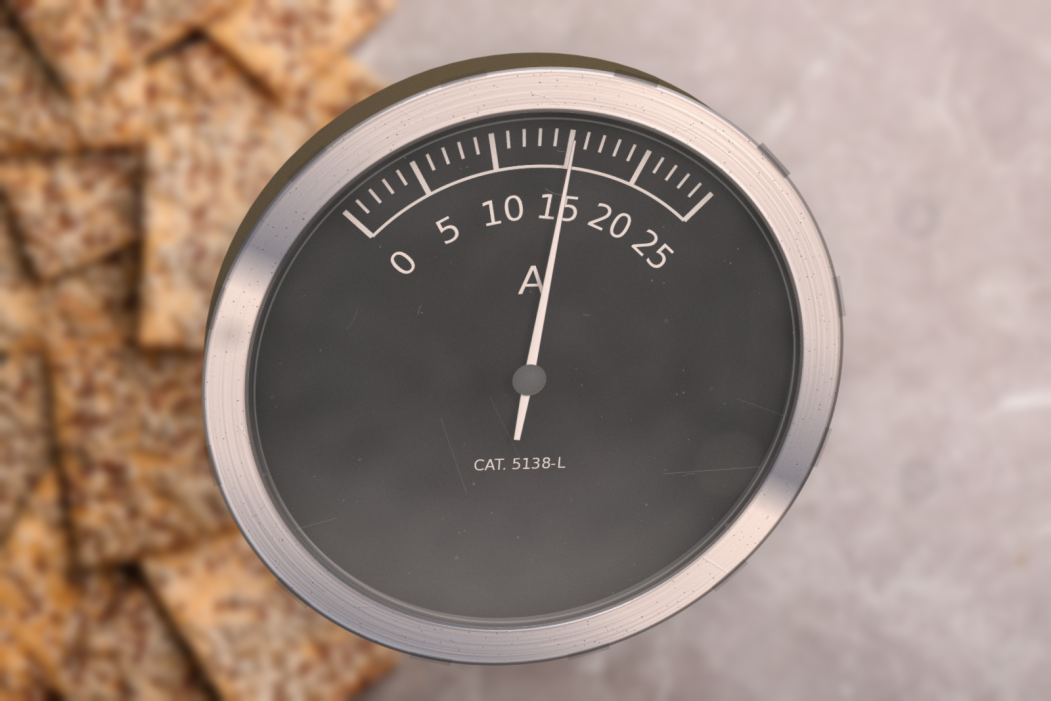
15 A
